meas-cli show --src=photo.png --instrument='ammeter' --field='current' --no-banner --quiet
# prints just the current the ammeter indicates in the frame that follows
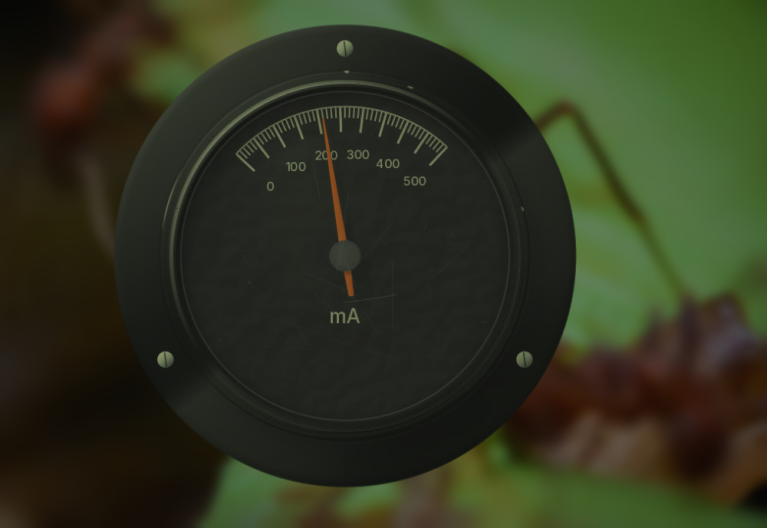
210 mA
